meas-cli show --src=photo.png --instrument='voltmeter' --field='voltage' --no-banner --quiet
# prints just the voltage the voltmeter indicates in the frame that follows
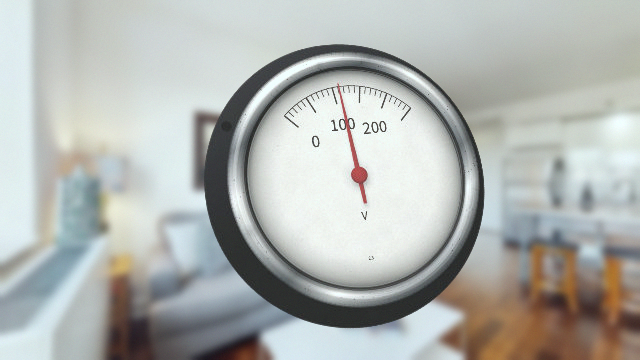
110 V
